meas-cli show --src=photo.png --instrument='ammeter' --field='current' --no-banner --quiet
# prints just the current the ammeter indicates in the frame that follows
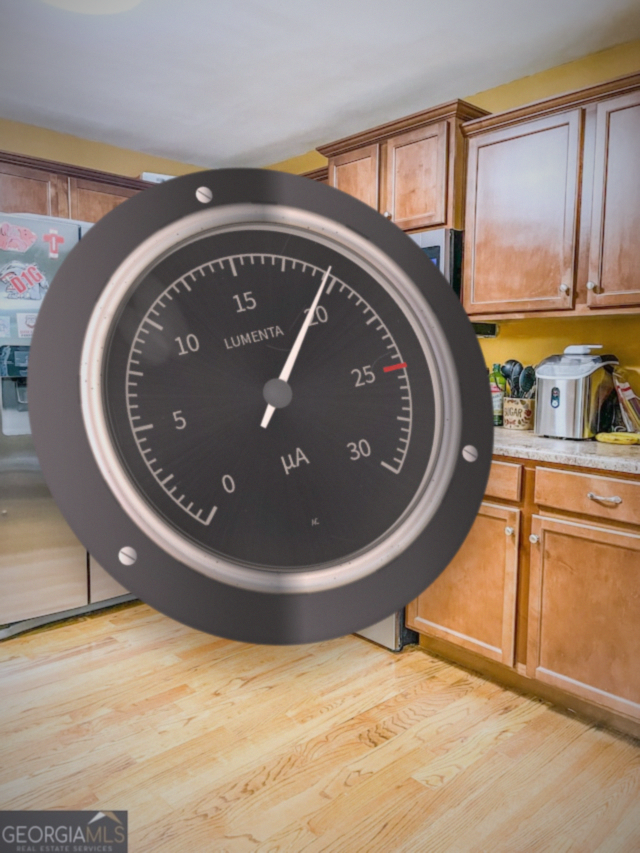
19.5 µA
